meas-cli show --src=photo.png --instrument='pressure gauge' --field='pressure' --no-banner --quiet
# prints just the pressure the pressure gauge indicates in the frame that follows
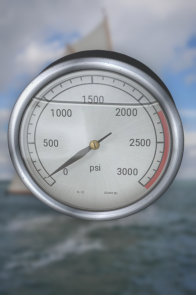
100 psi
